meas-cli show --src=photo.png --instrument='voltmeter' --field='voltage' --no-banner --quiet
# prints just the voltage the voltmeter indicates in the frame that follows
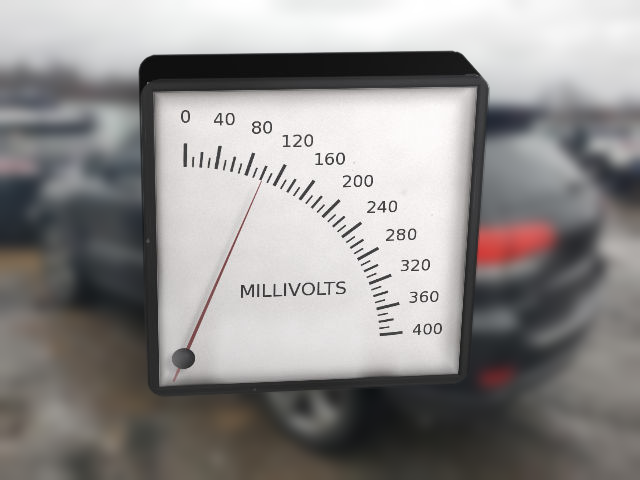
100 mV
